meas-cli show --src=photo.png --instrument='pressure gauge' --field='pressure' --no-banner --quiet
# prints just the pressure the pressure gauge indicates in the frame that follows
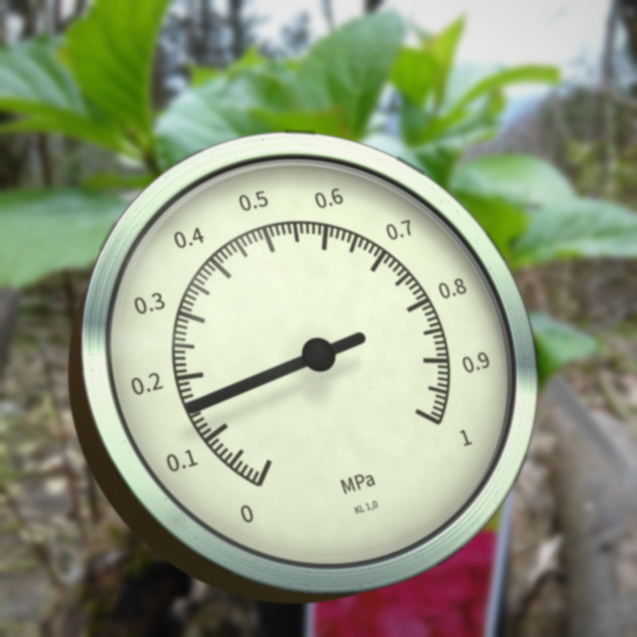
0.15 MPa
